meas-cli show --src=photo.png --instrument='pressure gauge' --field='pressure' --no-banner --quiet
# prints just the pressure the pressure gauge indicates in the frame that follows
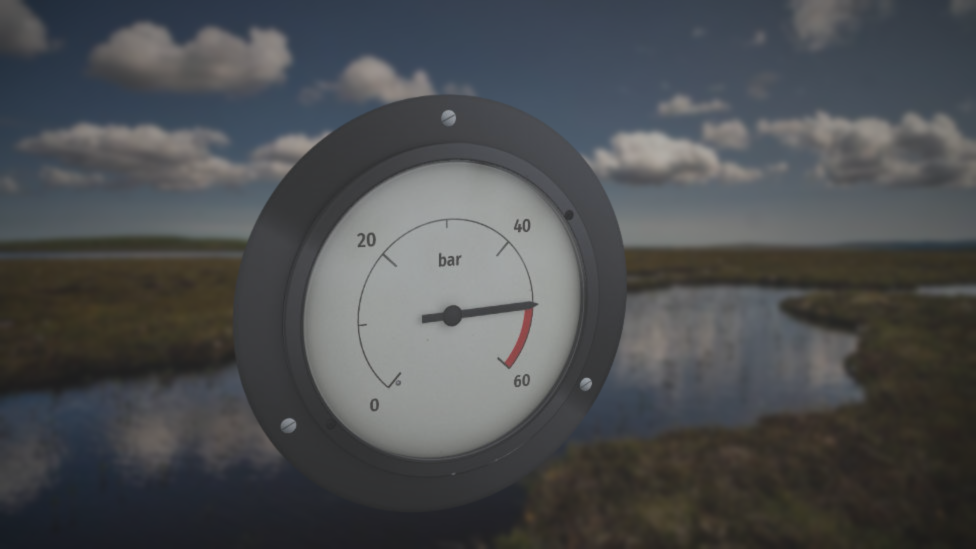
50 bar
